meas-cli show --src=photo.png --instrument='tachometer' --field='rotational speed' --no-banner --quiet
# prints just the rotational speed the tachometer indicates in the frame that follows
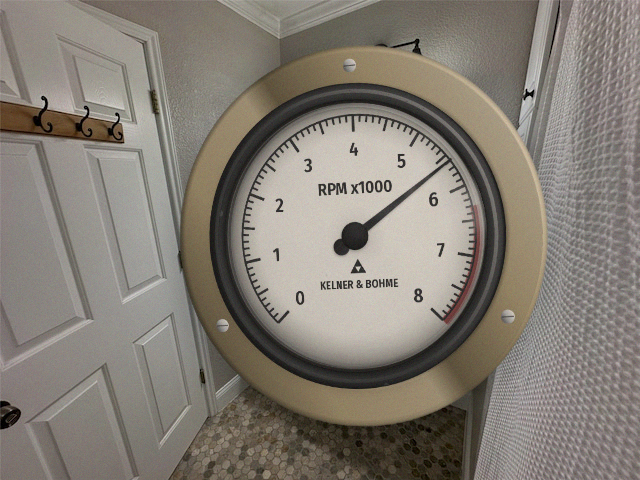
5600 rpm
